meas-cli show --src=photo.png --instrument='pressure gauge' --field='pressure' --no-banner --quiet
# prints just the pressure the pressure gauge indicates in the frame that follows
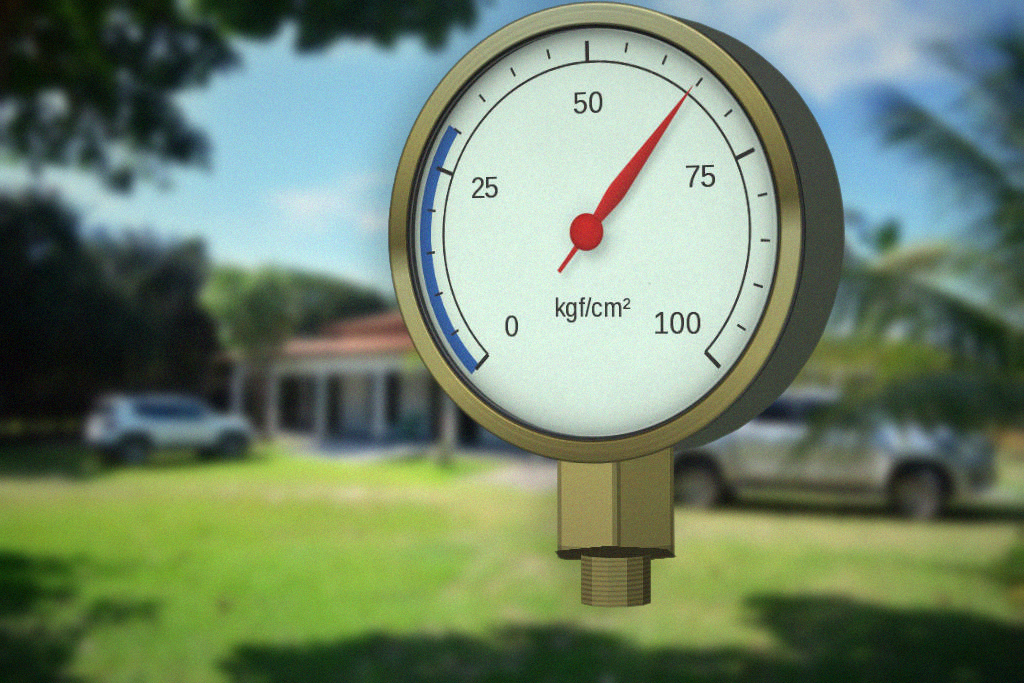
65 kg/cm²
